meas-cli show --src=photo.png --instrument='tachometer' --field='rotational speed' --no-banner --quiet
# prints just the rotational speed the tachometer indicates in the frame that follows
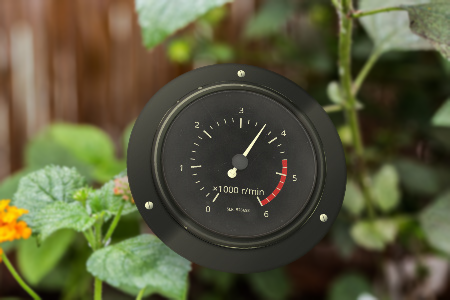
3600 rpm
